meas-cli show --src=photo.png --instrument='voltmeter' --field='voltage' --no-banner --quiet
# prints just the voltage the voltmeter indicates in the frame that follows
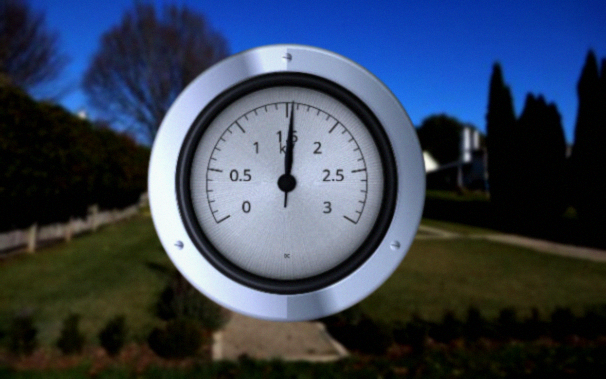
1.55 kV
